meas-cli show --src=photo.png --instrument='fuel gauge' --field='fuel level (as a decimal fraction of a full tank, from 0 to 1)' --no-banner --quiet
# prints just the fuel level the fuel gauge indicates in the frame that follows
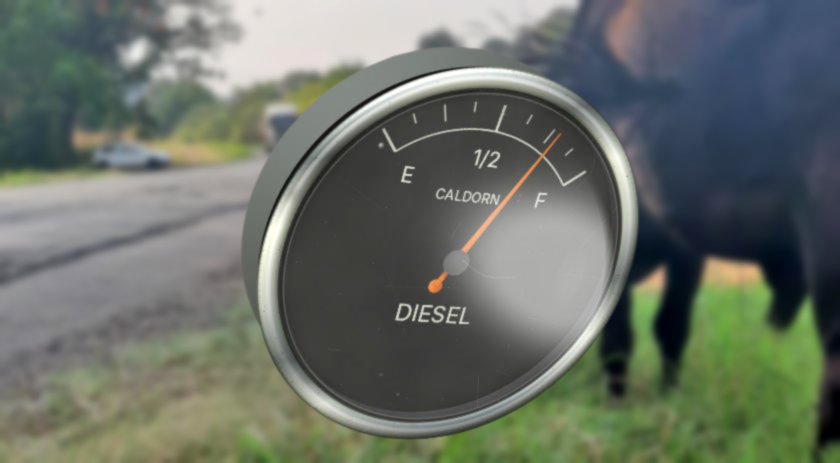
0.75
